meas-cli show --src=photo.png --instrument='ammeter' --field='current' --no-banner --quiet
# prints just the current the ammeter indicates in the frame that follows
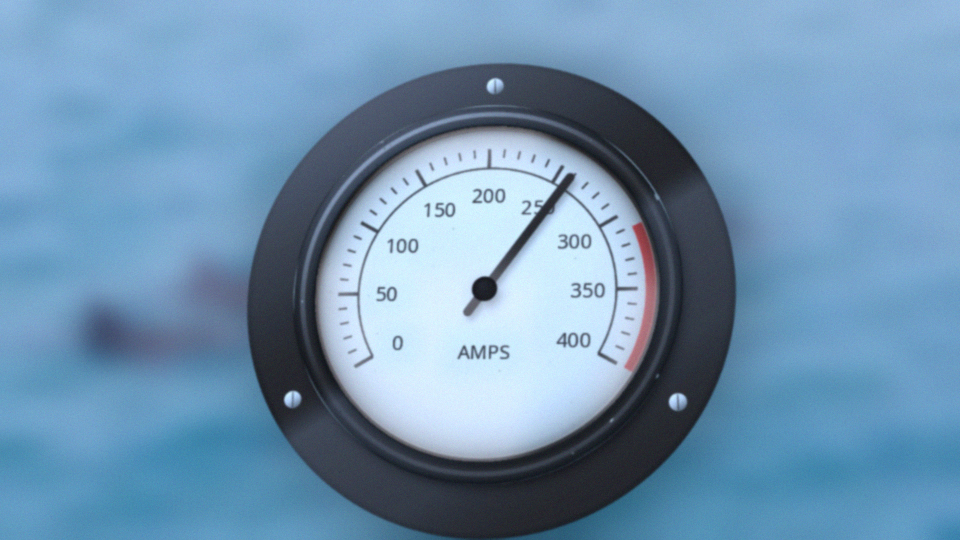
260 A
